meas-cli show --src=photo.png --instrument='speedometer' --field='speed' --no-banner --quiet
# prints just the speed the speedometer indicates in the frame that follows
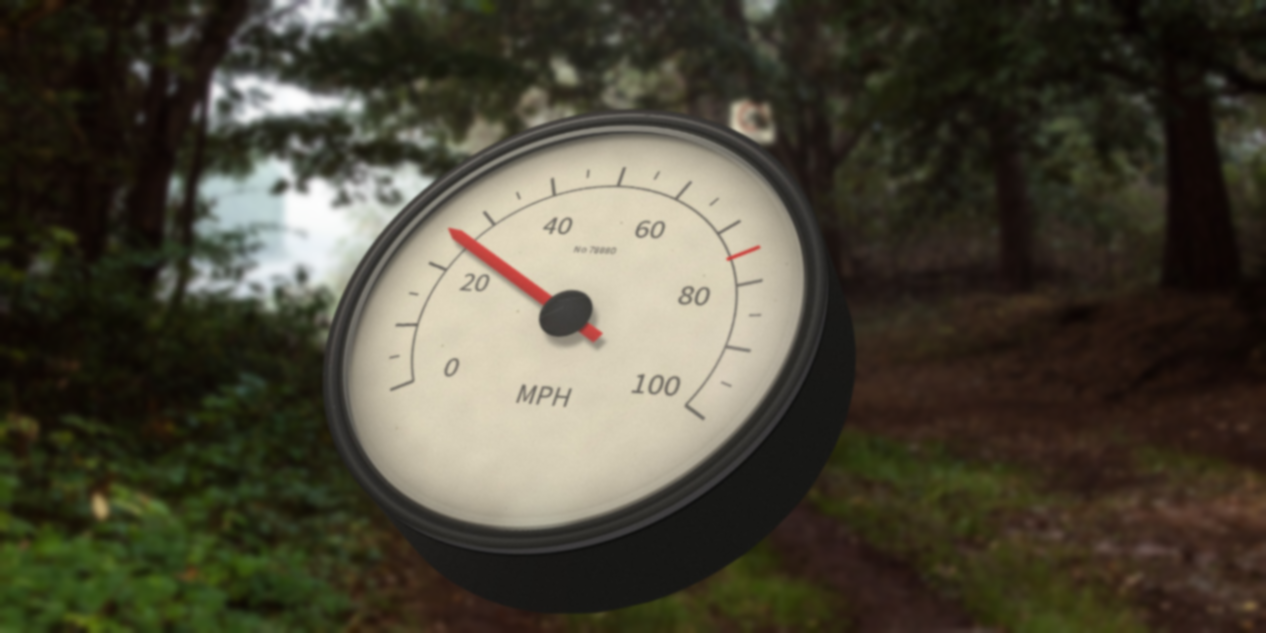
25 mph
